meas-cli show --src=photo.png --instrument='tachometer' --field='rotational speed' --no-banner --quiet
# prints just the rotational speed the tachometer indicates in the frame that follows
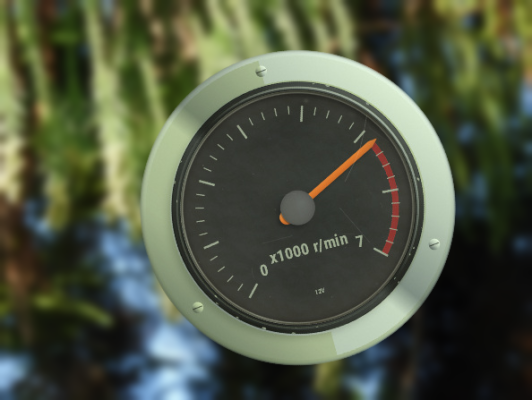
5200 rpm
